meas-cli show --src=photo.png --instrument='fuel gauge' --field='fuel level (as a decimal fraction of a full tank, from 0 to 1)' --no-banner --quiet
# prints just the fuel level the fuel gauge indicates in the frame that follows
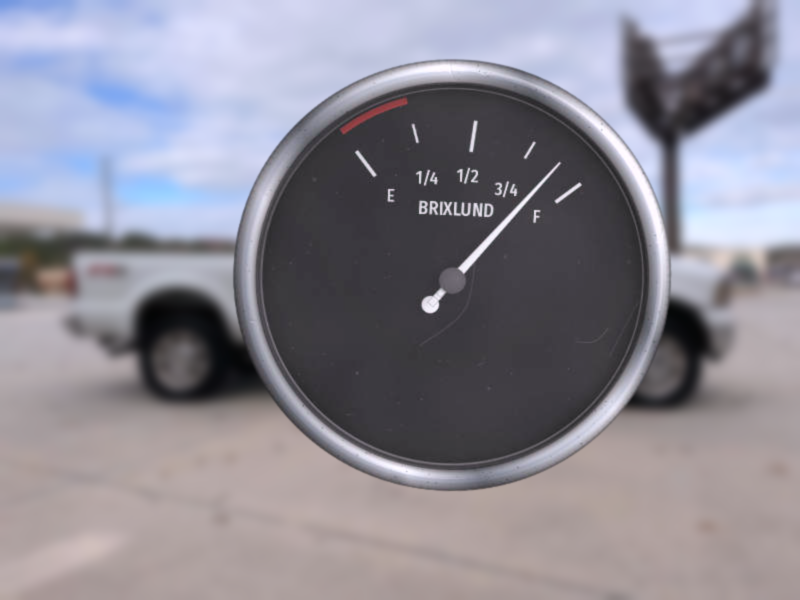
0.875
